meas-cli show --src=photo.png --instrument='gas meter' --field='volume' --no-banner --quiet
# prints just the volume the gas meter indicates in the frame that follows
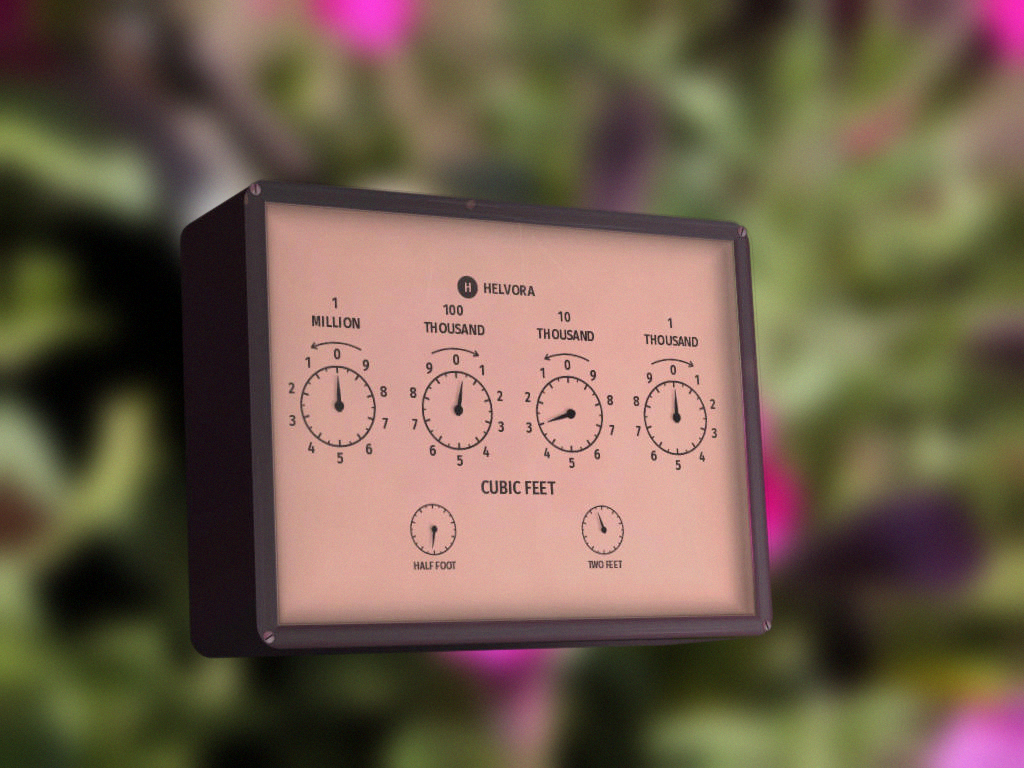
3000 ft³
